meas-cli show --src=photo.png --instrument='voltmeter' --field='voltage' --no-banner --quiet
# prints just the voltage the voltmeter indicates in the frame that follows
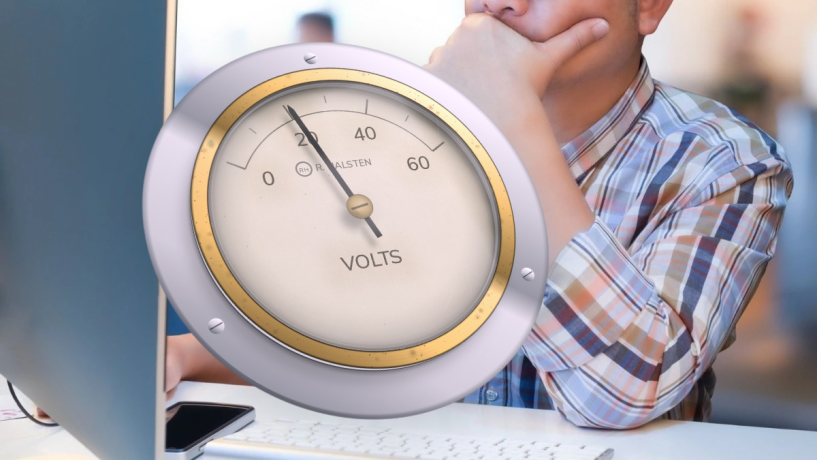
20 V
